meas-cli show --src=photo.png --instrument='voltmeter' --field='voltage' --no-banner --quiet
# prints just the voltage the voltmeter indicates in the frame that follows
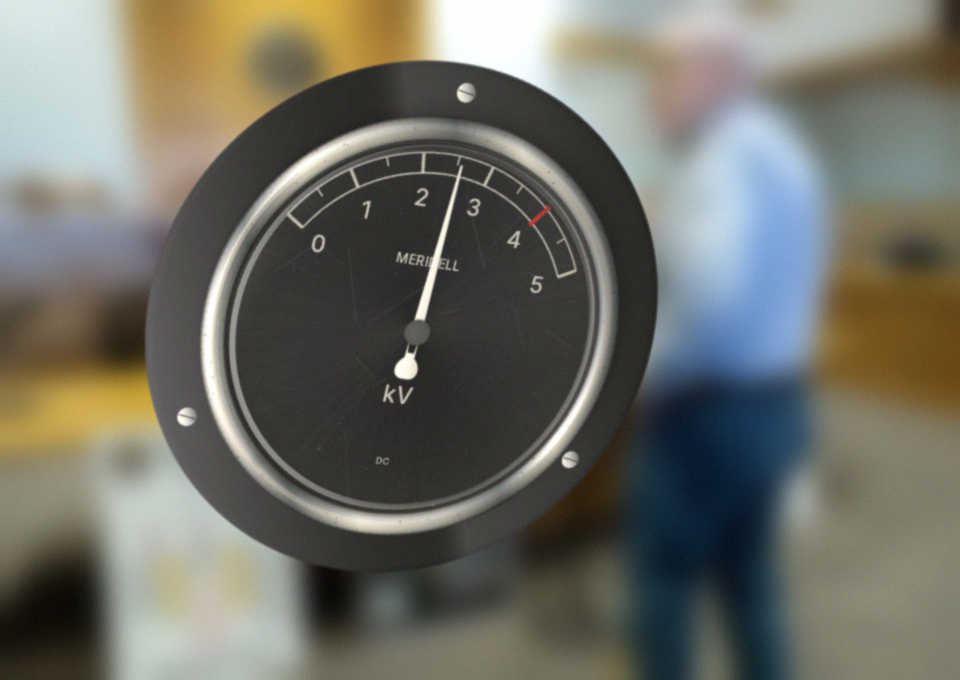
2.5 kV
